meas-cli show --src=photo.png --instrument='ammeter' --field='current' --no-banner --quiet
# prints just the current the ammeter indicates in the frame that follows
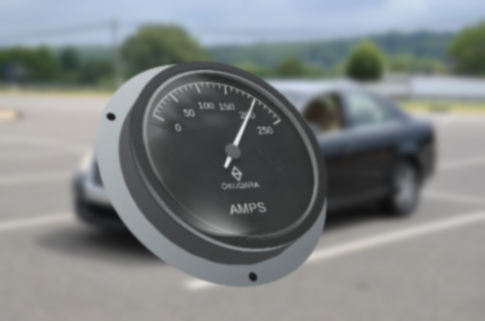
200 A
